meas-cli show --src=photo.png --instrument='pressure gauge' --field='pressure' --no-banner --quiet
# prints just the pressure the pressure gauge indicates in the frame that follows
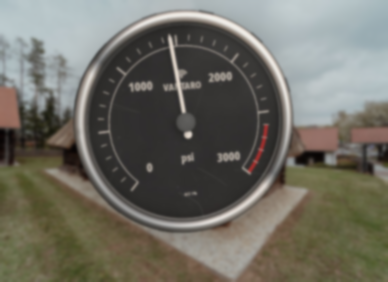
1450 psi
